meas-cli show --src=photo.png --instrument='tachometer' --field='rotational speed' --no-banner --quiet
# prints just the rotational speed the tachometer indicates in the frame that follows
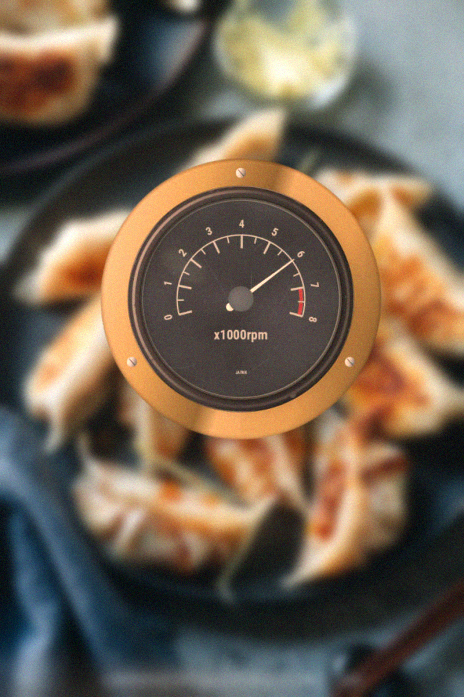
6000 rpm
